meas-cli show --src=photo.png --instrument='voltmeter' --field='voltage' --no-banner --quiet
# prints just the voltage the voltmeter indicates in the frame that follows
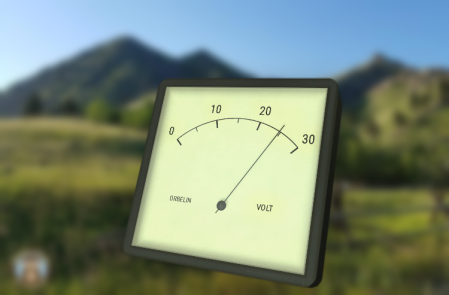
25 V
